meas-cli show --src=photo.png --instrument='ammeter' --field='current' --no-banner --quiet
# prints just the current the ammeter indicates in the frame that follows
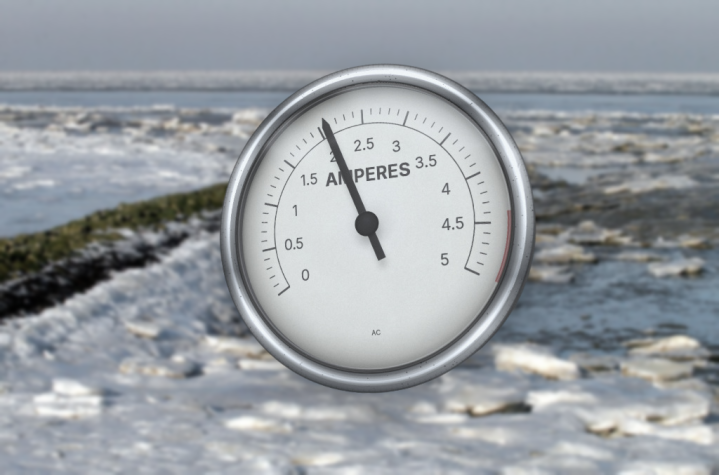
2.1 A
